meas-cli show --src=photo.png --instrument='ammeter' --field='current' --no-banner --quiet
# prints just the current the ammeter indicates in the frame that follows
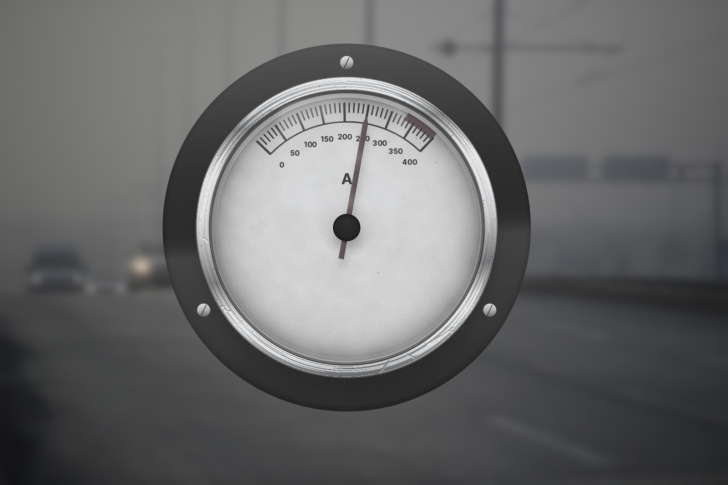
250 A
